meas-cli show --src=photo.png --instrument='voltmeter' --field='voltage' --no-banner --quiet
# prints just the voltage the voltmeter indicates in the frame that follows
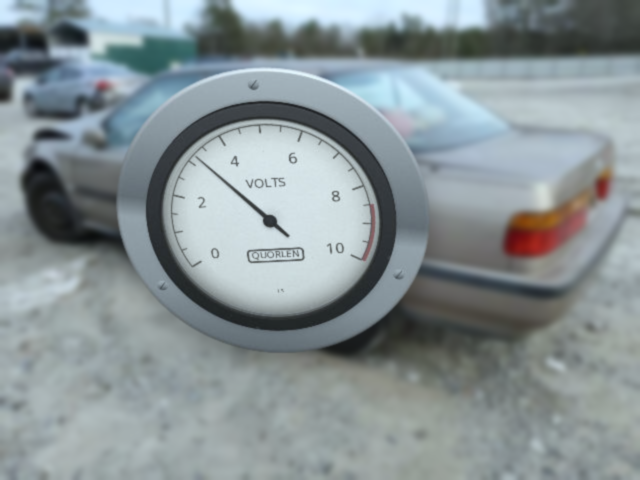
3.25 V
